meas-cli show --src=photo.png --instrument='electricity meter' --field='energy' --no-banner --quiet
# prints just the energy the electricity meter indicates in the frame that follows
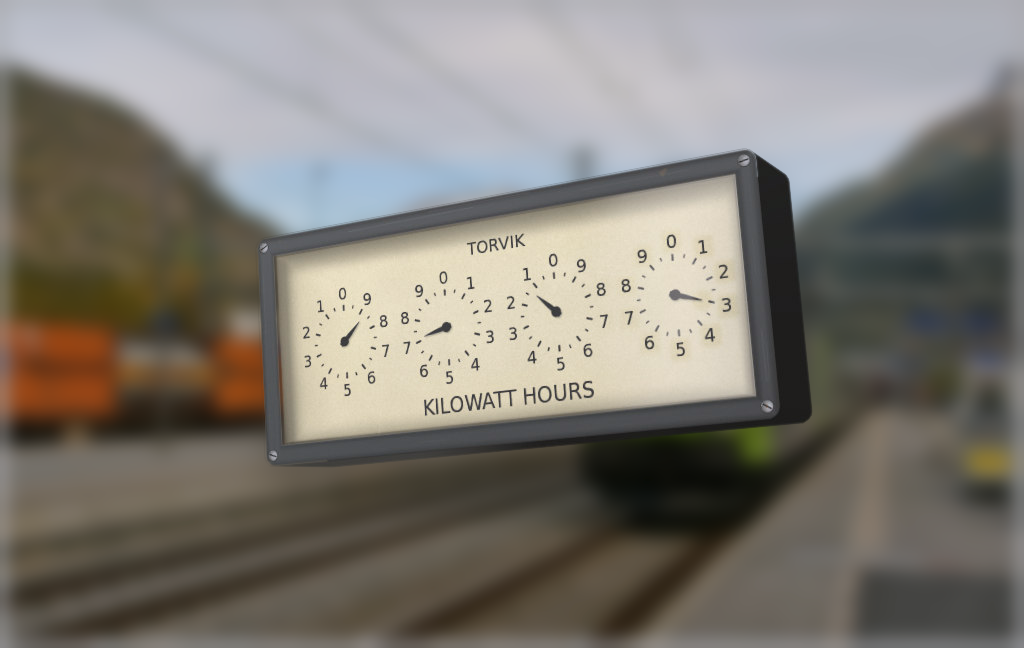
8713 kWh
